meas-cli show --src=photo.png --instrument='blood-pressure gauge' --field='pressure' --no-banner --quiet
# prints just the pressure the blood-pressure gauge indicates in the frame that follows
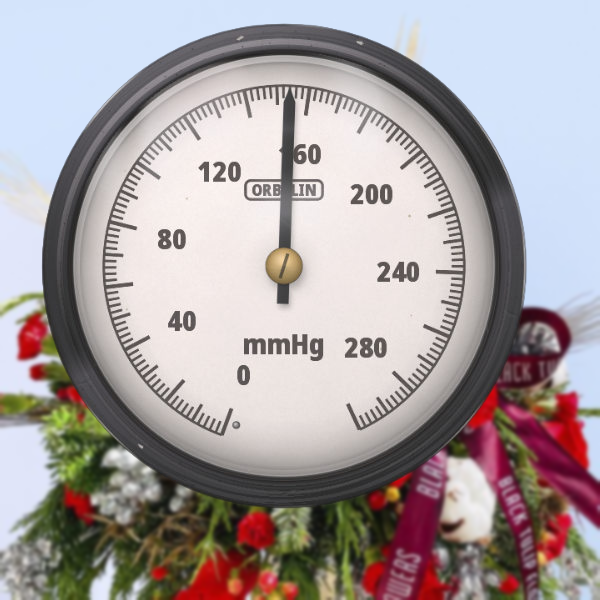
154 mmHg
